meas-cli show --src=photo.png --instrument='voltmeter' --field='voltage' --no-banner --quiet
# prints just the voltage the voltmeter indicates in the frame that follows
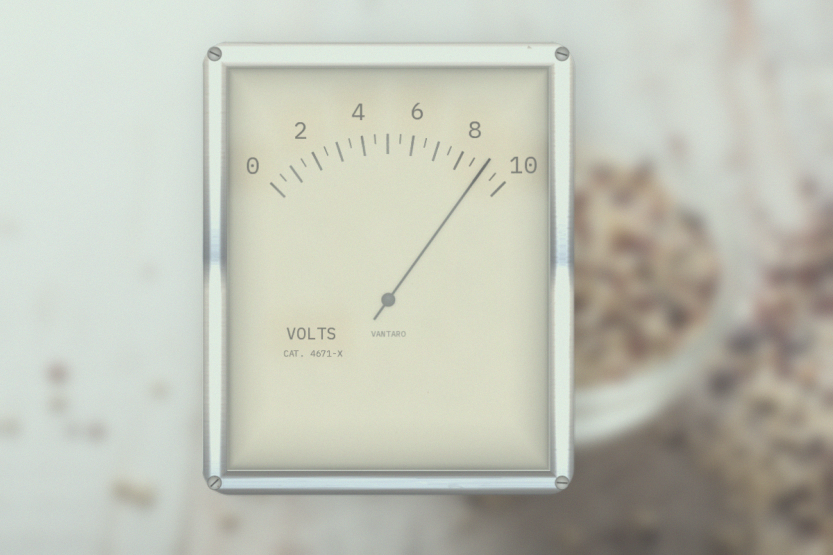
9 V
